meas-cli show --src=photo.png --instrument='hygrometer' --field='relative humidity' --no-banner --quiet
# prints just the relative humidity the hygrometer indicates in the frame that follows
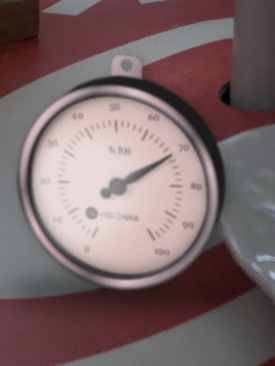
70 %
